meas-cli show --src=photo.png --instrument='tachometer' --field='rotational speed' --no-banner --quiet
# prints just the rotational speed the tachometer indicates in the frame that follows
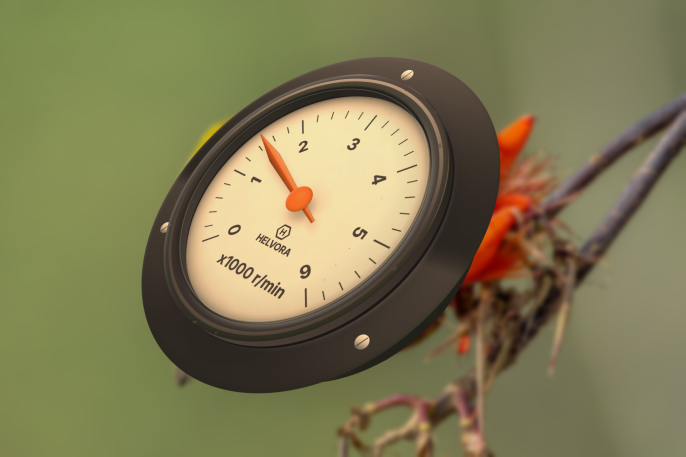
1500 rpm
